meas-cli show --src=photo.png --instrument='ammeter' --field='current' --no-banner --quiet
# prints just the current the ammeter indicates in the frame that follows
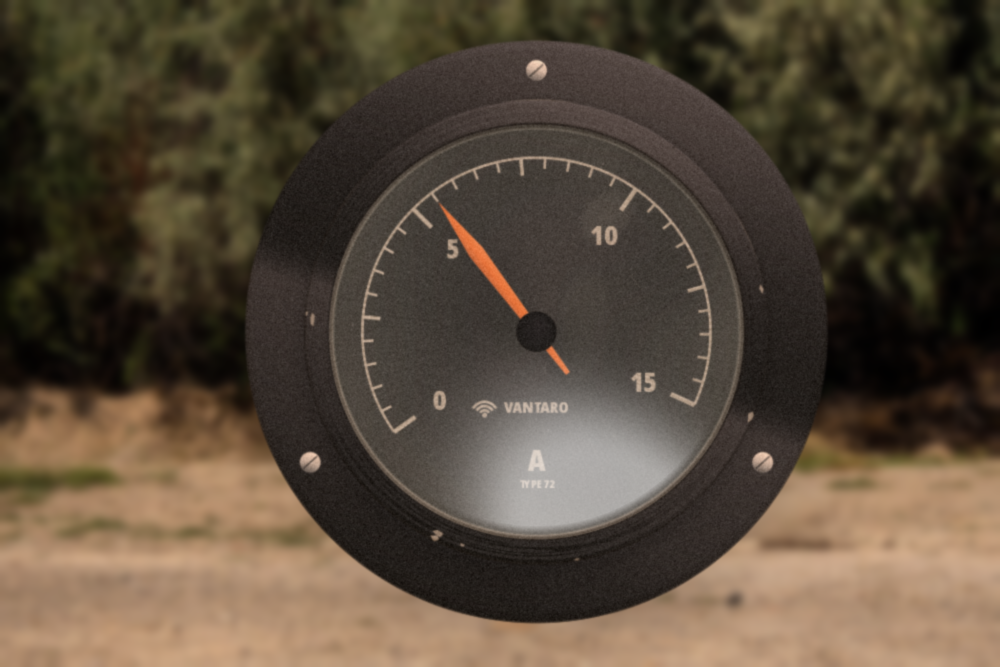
5.5 A
